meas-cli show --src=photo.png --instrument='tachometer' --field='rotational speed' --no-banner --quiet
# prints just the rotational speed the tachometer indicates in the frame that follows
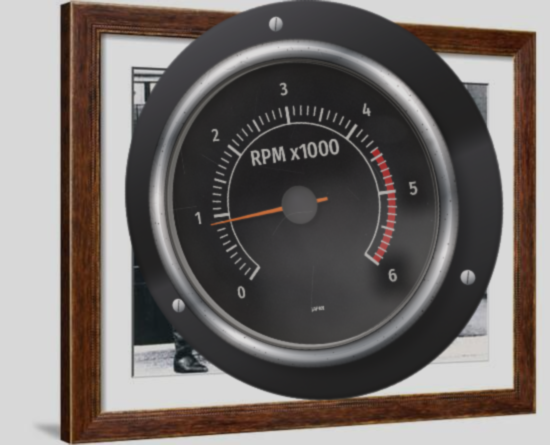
900 rpm
